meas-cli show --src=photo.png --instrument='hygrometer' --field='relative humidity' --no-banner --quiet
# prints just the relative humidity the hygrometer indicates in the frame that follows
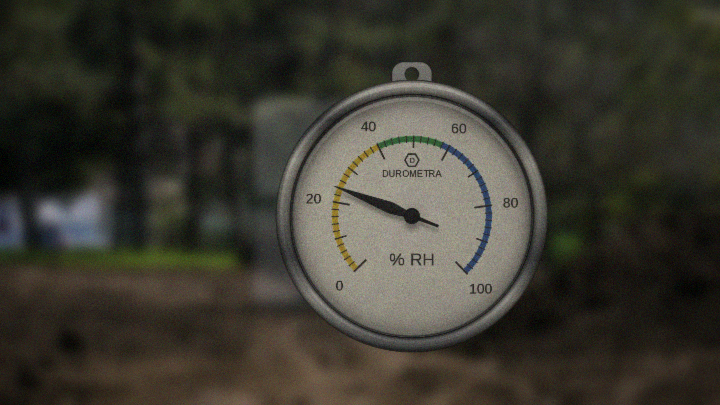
24 %
